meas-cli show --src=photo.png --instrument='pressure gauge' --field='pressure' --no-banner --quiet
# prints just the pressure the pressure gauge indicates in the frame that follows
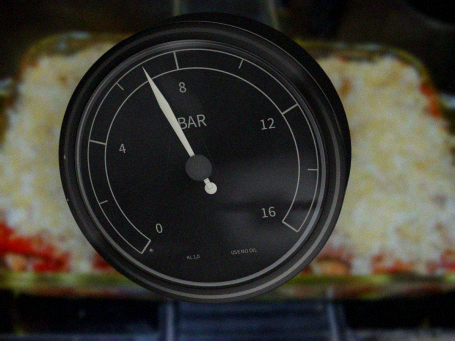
7 bar
